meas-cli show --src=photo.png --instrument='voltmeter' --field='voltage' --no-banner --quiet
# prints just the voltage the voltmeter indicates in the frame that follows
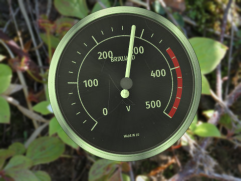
280 V
